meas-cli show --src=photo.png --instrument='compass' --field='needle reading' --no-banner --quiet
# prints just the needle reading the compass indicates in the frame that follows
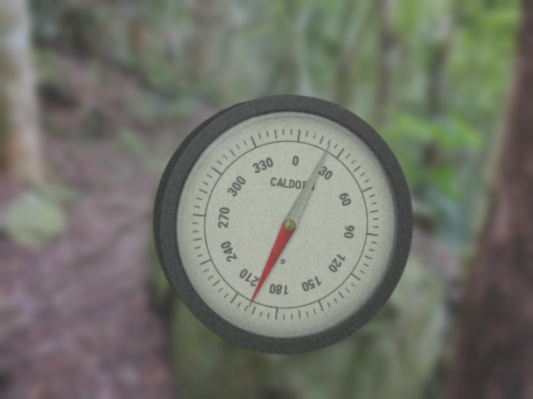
200 °
